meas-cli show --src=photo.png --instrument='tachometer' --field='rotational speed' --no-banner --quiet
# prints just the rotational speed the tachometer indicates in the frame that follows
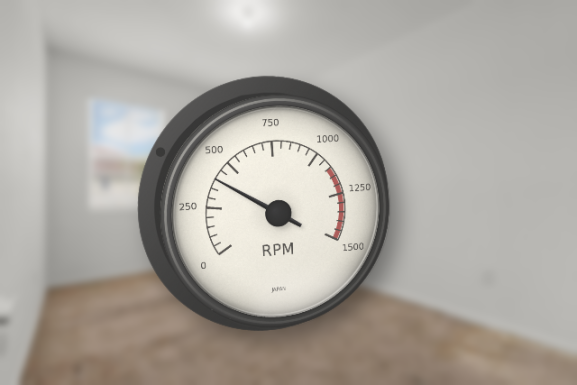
400 rpm
